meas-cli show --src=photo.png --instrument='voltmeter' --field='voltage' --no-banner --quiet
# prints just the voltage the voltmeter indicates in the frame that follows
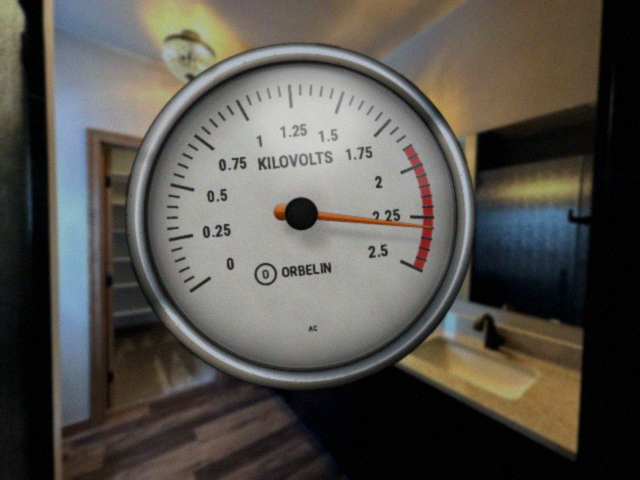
2.3 kV
